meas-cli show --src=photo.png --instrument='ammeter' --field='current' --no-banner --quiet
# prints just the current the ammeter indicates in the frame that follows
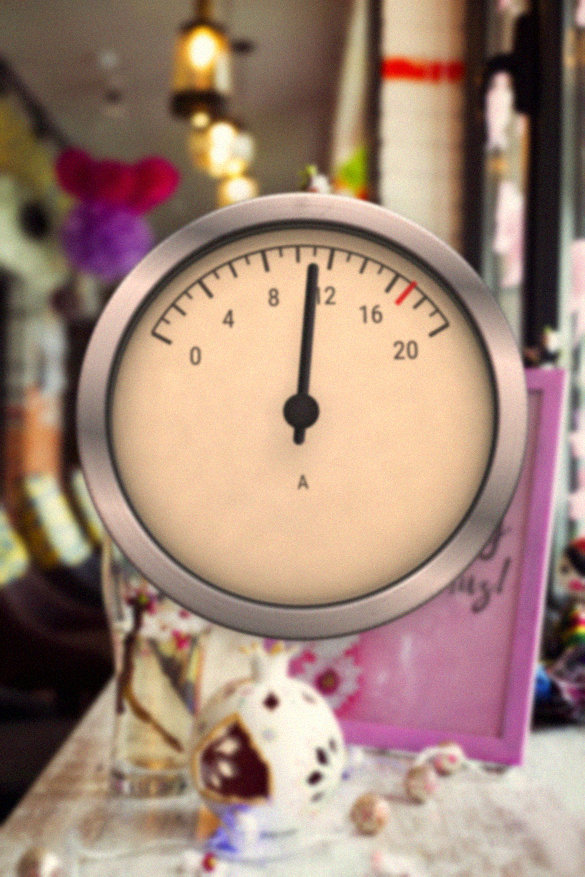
11 A
